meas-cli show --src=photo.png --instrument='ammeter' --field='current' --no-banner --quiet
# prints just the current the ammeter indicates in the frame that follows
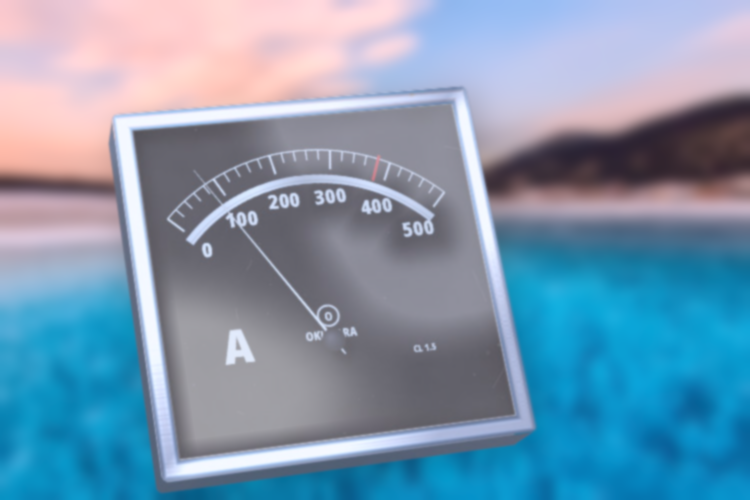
80 A
